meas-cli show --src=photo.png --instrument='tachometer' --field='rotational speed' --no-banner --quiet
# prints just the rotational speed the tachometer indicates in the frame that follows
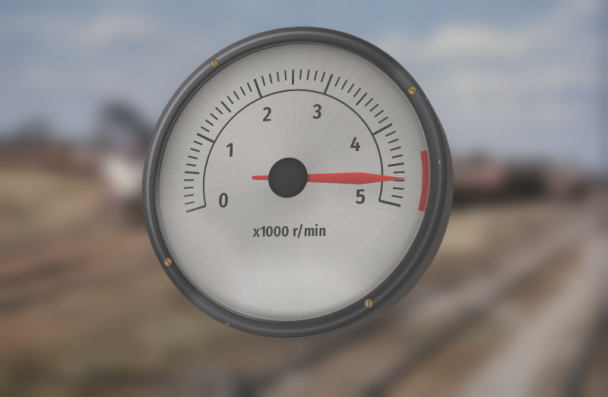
4700 rpm
